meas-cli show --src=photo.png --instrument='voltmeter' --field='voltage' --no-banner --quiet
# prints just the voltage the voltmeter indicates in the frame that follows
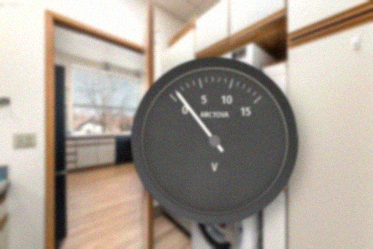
1 V
